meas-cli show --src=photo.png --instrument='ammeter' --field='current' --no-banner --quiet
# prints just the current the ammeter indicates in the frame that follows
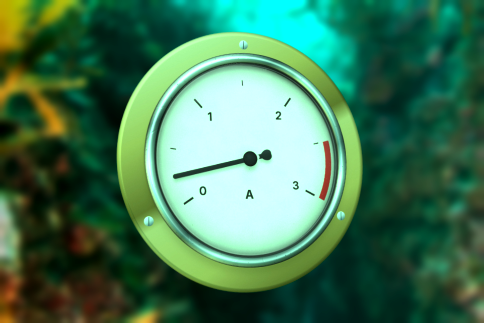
0.25 A
